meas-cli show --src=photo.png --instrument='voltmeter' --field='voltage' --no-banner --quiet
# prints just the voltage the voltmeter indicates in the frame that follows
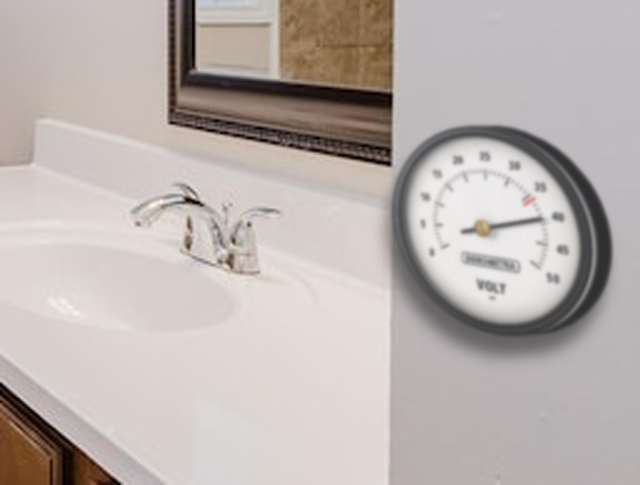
40 V
